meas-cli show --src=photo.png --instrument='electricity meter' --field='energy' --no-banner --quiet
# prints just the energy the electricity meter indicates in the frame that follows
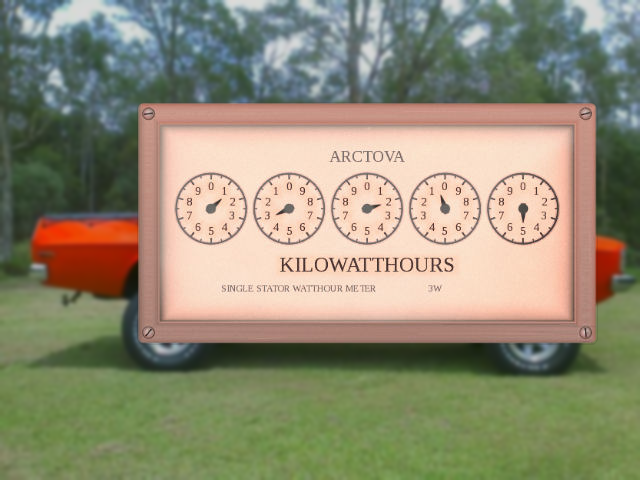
13205 kWh
